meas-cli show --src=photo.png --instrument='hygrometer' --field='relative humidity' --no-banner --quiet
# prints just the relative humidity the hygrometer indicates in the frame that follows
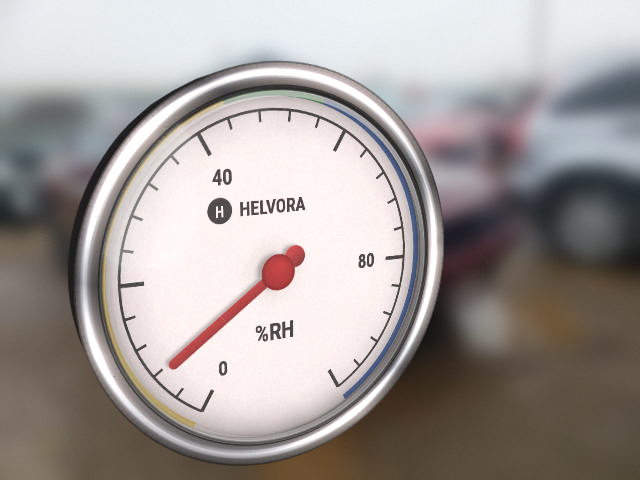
8 %
